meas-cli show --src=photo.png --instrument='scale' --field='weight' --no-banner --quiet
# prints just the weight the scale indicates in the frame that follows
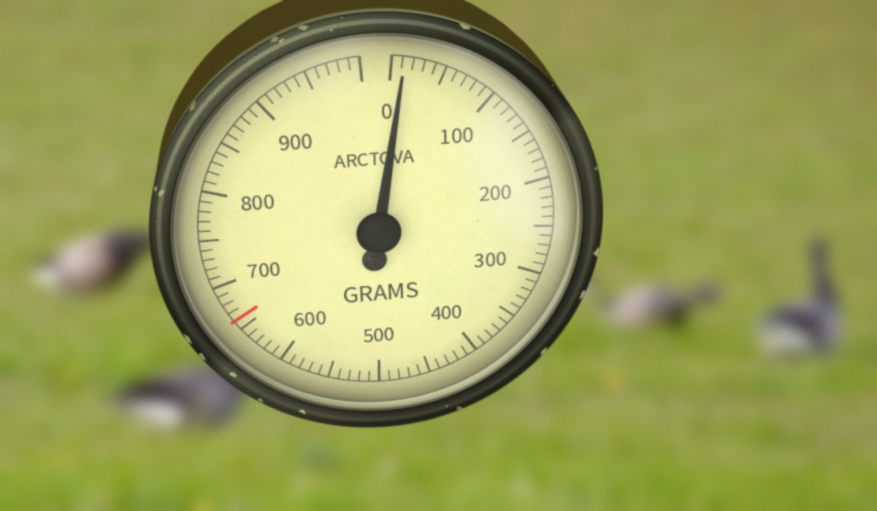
10 g
